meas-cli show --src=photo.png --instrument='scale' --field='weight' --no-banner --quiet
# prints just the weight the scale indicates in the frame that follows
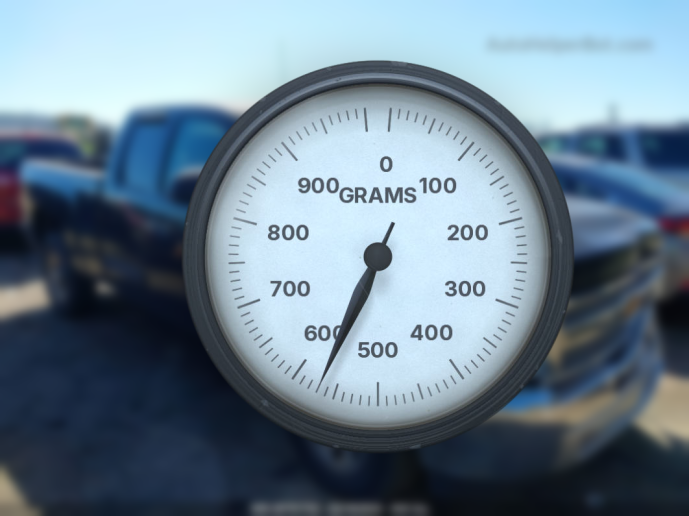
570 g
